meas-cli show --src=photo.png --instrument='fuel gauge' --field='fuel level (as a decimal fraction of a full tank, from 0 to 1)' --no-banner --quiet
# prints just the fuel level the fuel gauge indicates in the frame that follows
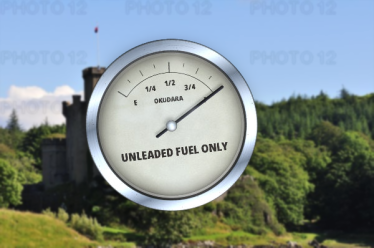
1
